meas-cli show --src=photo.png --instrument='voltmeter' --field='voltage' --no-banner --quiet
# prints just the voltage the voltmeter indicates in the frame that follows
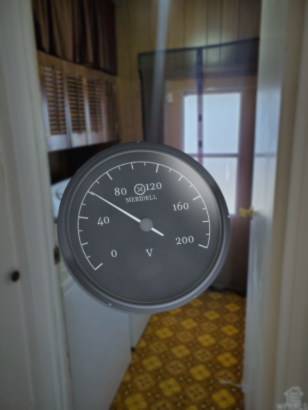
60 V
